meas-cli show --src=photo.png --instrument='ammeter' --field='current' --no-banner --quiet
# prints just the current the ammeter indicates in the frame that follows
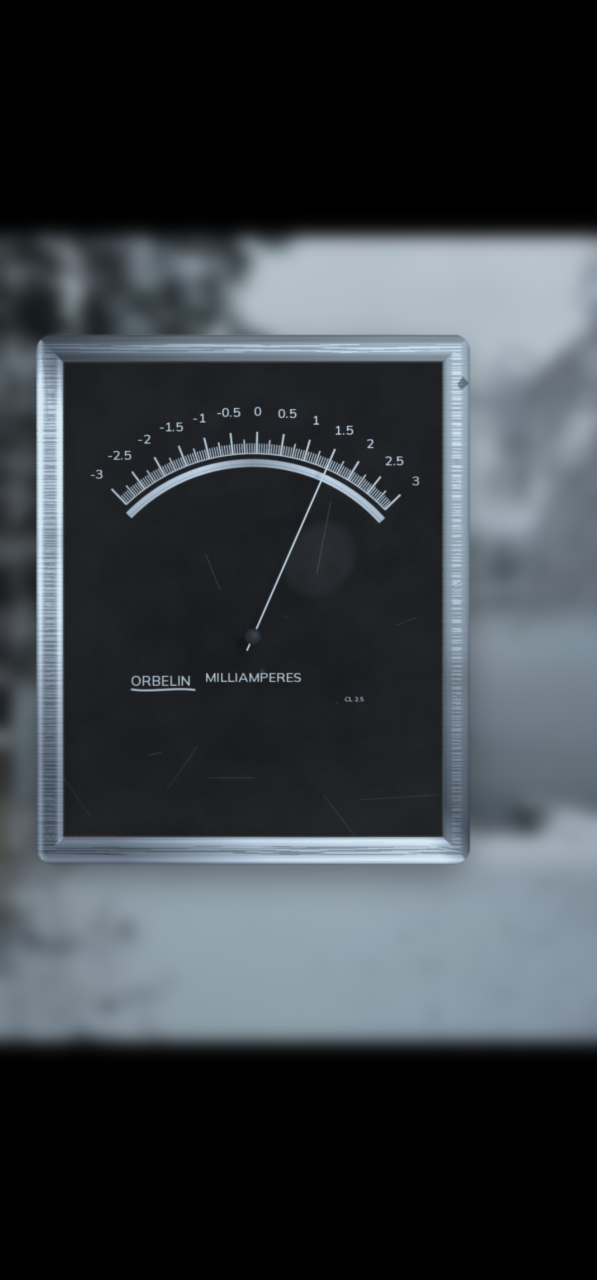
1.5 mA
